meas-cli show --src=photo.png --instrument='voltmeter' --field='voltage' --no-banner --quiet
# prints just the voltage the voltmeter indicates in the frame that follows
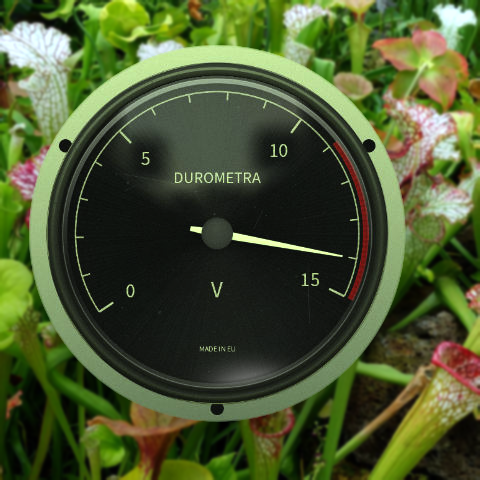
14 V
